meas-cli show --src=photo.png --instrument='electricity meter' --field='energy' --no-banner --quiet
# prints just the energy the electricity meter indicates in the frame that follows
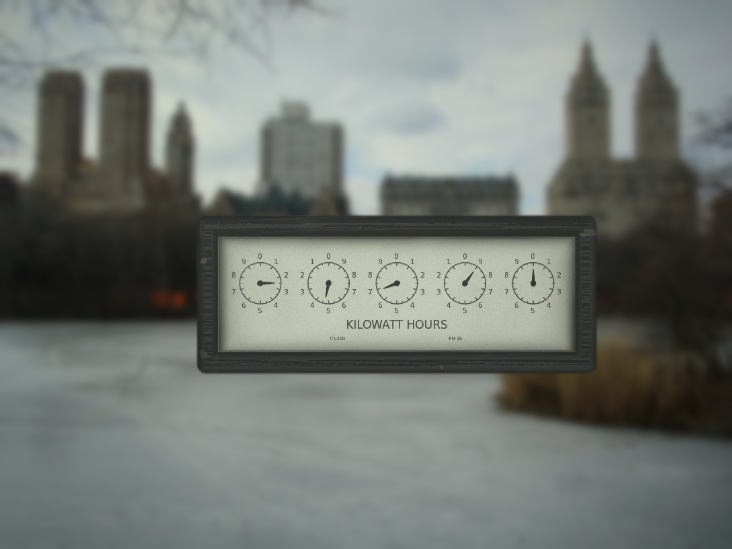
24690 kWh
